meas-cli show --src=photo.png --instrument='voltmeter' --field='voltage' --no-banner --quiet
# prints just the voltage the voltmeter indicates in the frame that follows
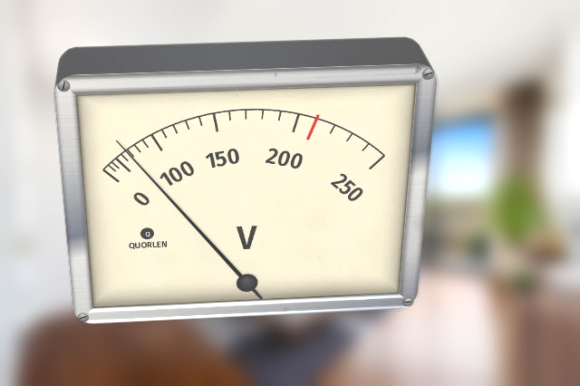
70 V
